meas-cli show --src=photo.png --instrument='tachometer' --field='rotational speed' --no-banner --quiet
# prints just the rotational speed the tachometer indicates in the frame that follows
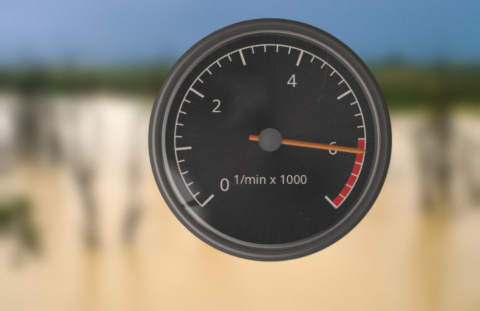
6000 rpm
